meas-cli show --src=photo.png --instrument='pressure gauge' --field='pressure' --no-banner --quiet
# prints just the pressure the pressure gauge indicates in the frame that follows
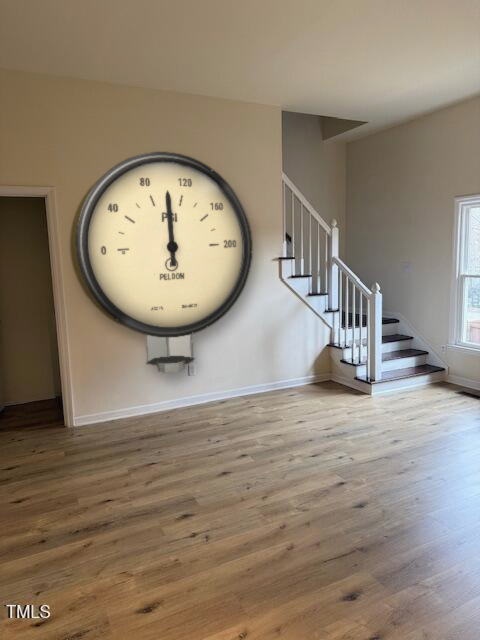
100 psi
